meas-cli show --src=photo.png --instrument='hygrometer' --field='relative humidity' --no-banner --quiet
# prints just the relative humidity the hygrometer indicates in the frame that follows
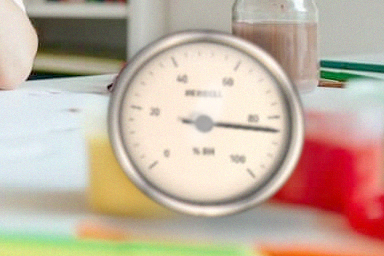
84 %
